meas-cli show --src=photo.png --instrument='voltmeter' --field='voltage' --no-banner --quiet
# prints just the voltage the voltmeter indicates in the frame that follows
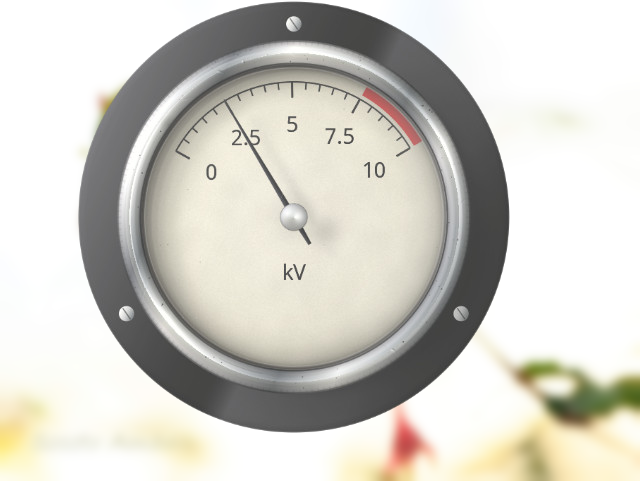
2.5 kV
